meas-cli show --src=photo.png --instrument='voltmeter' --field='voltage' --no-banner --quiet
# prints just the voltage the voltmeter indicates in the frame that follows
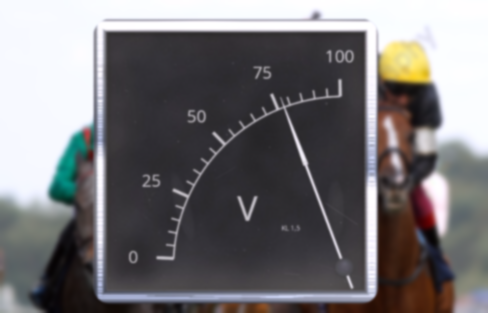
77.5 V
